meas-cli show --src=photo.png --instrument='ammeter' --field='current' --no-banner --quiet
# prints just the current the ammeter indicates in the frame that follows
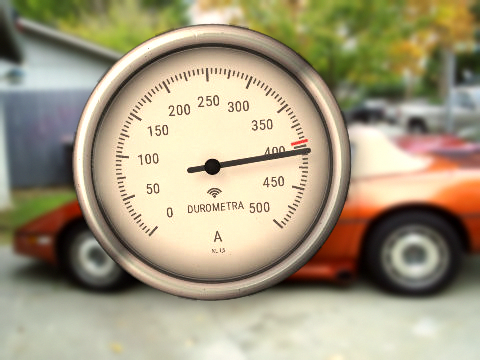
405 A
